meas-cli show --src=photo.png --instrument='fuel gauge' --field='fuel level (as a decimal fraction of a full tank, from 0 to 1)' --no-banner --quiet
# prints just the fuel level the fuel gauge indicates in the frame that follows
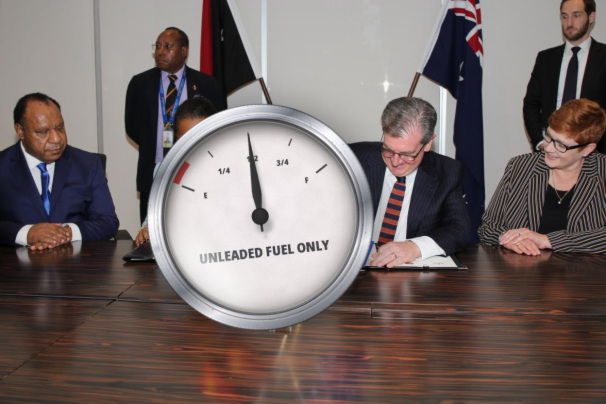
0.5
